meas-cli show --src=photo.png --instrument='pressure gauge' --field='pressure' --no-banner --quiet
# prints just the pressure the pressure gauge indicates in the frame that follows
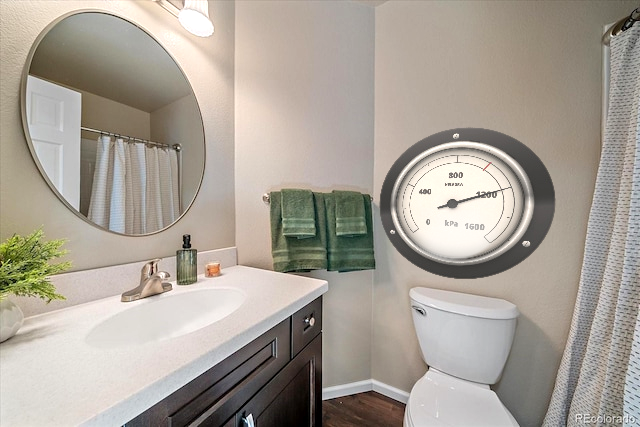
1200 kPa
